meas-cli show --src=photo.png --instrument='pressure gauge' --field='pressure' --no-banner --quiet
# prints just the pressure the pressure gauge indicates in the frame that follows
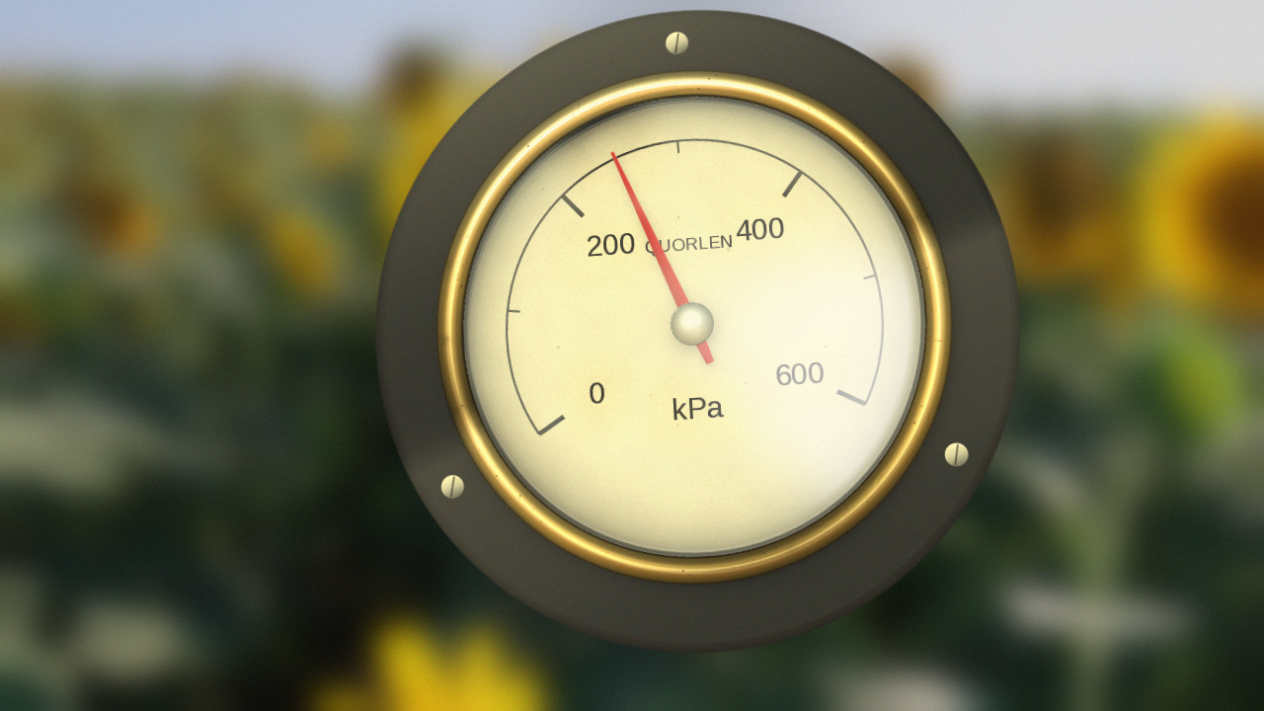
250 kPa
